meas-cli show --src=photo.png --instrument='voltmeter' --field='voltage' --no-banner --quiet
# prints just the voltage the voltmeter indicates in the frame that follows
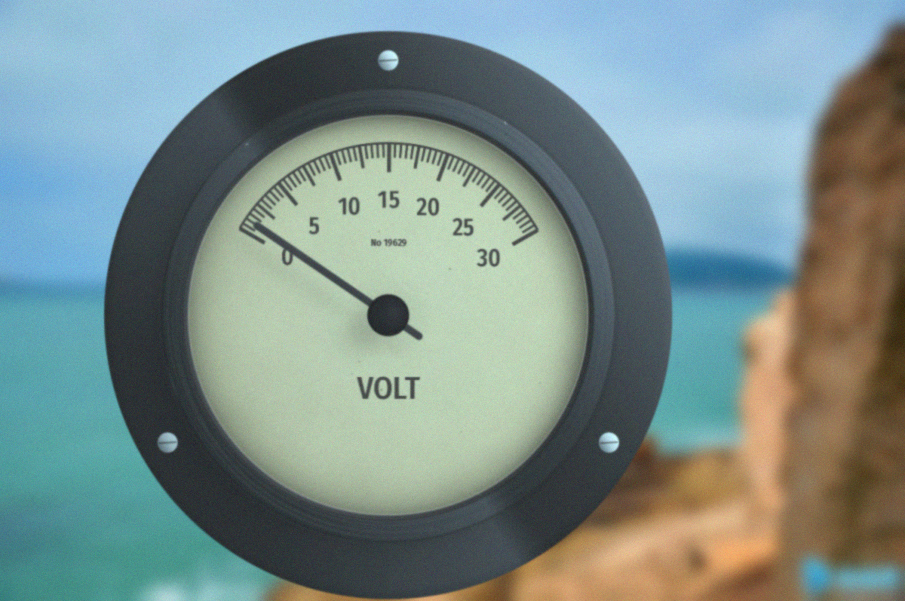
1 V
